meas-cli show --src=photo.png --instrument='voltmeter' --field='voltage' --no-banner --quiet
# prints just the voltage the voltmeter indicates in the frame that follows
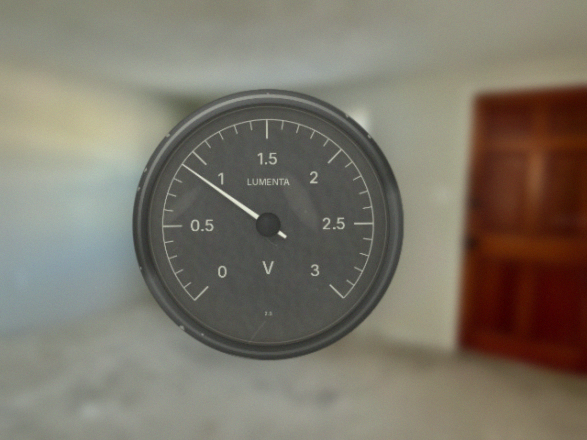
0.9 V
